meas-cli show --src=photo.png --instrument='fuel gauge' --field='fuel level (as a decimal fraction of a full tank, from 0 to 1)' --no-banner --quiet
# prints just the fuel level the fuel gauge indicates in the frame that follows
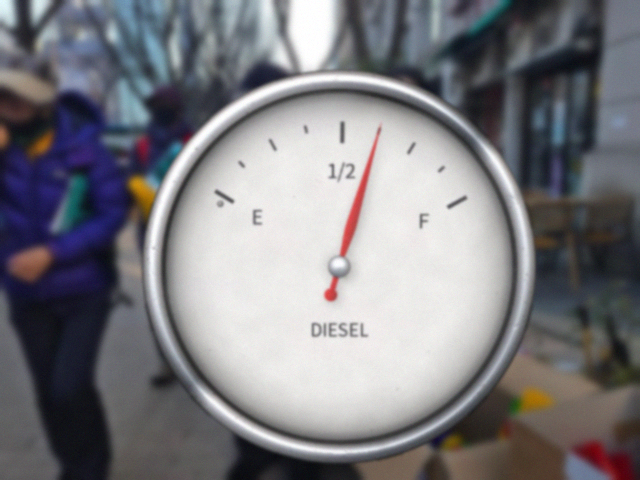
0.625
